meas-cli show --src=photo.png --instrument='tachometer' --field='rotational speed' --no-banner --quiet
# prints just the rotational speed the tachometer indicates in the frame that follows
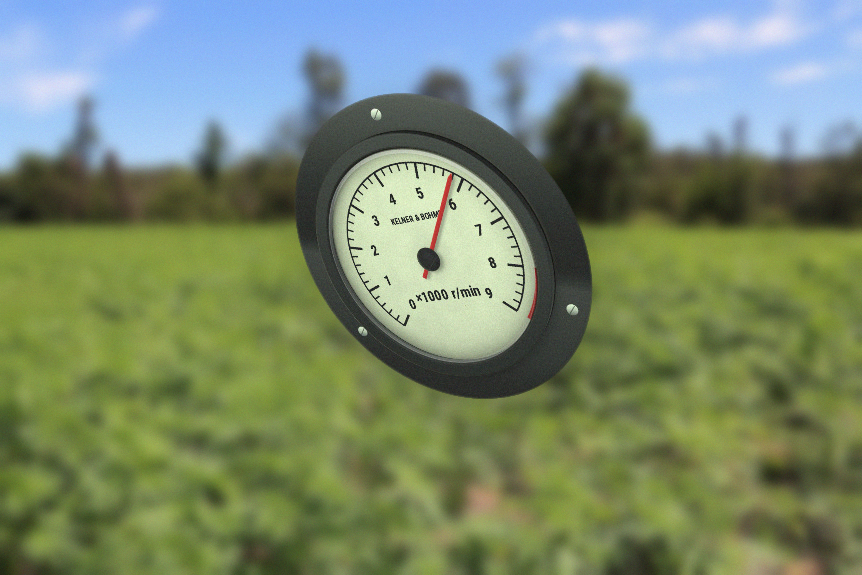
5800 rpm
